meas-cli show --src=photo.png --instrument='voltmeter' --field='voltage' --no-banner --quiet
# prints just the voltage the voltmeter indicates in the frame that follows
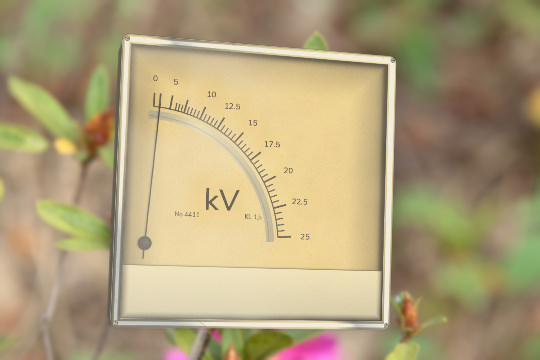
2.5 kV
